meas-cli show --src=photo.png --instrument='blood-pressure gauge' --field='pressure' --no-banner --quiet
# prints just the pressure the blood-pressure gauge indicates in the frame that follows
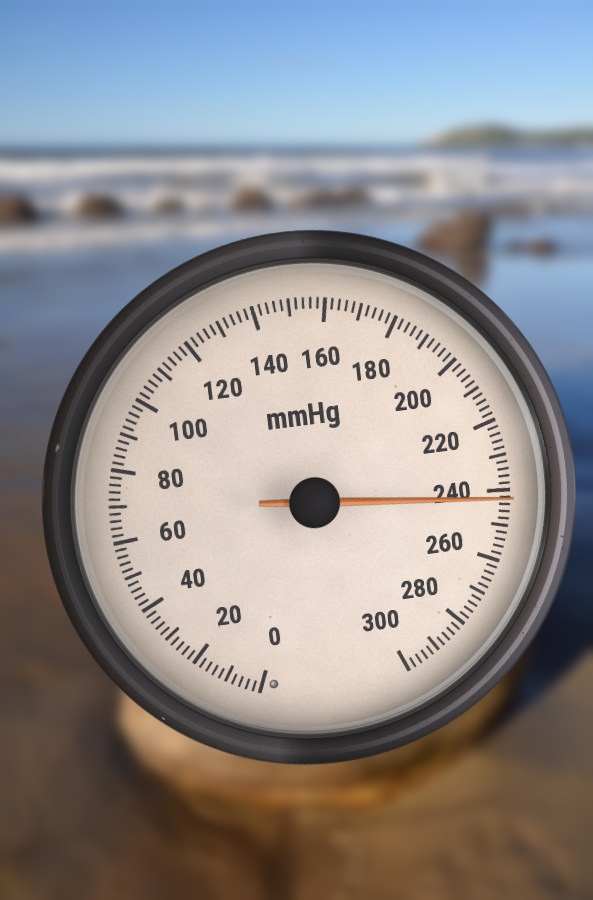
242 mmHg
